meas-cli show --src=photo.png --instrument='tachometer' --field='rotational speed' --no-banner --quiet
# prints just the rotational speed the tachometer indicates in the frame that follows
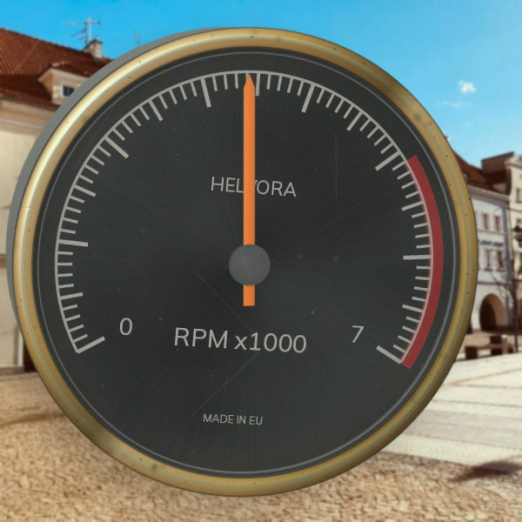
3400 rpm
